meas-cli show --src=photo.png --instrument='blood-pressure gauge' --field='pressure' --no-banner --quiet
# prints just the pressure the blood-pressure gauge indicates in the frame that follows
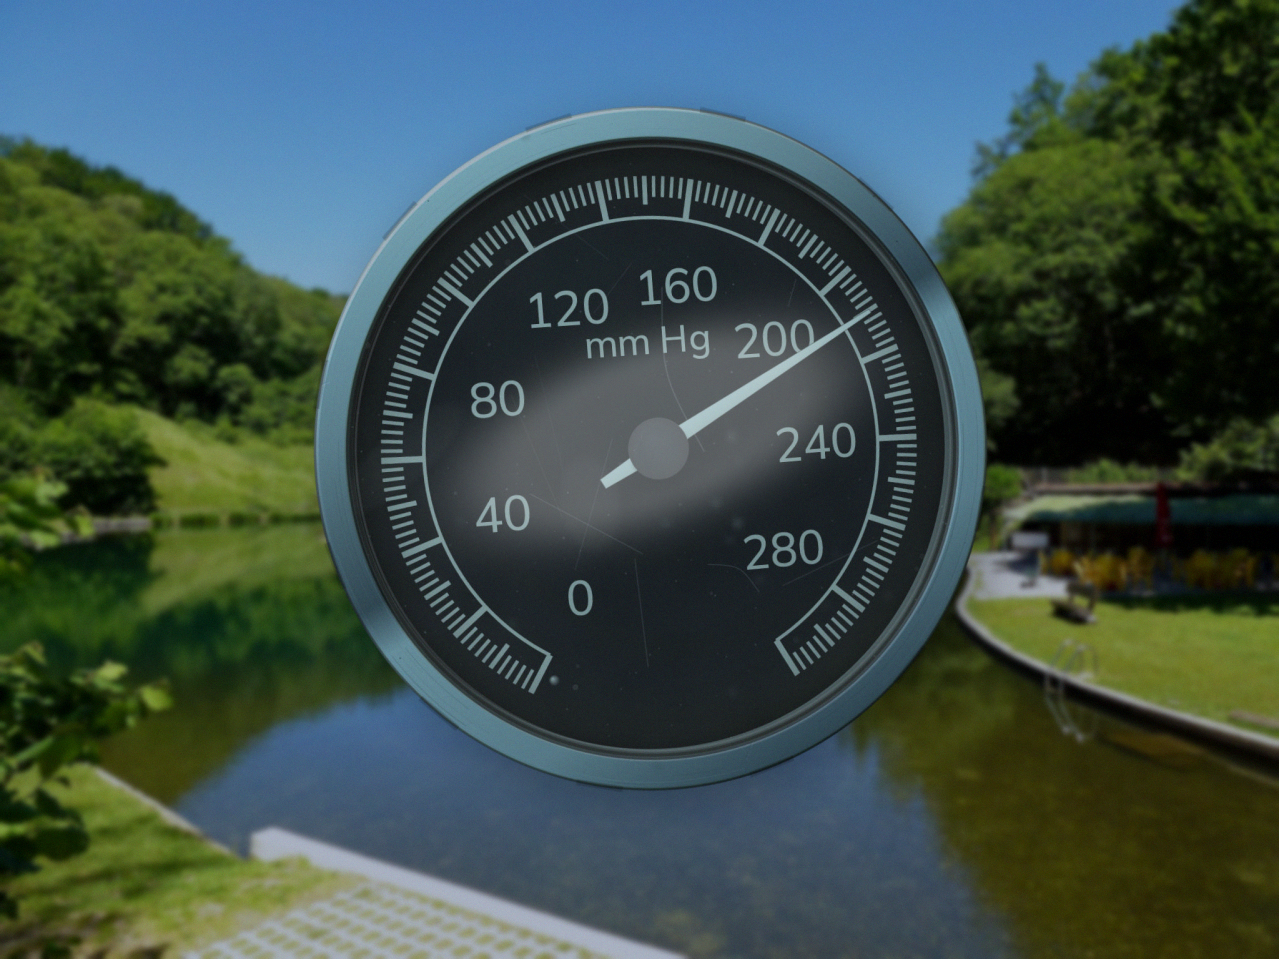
210 mmHg
